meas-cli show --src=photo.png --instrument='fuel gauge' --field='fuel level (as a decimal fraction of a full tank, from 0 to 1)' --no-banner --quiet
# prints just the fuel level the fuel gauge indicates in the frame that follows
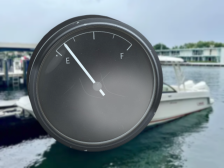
0.125
